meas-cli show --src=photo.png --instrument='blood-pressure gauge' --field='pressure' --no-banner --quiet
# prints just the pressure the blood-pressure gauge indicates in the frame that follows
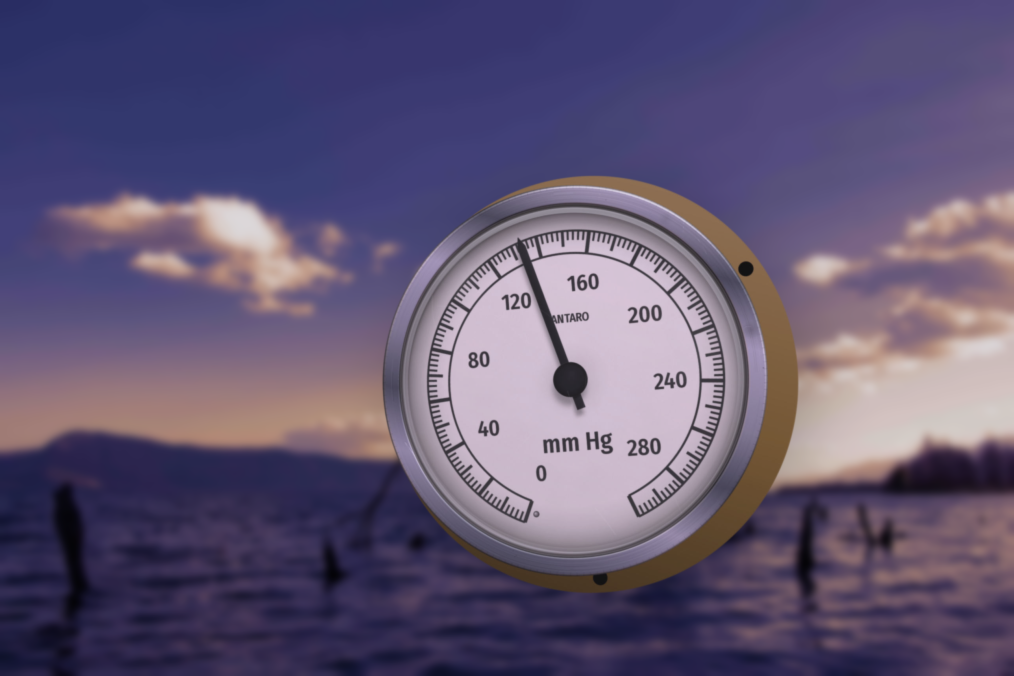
134 mmHg
